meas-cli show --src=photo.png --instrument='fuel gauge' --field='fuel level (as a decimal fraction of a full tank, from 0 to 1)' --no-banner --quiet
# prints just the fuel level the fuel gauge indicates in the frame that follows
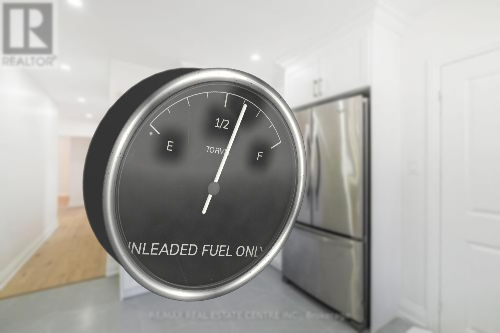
0.625
